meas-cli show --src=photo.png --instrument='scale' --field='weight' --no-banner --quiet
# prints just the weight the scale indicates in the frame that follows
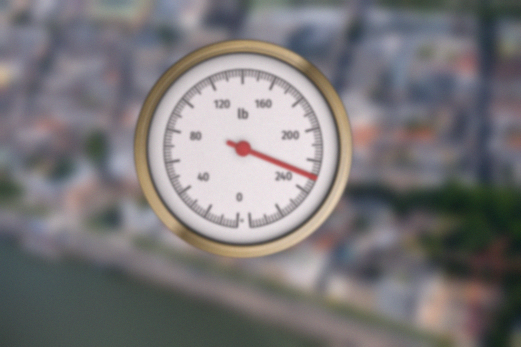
230 lb
